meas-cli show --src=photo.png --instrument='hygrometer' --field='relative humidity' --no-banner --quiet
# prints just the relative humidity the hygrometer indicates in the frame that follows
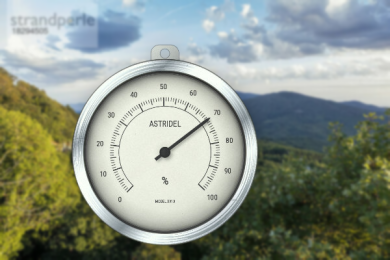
70 %
